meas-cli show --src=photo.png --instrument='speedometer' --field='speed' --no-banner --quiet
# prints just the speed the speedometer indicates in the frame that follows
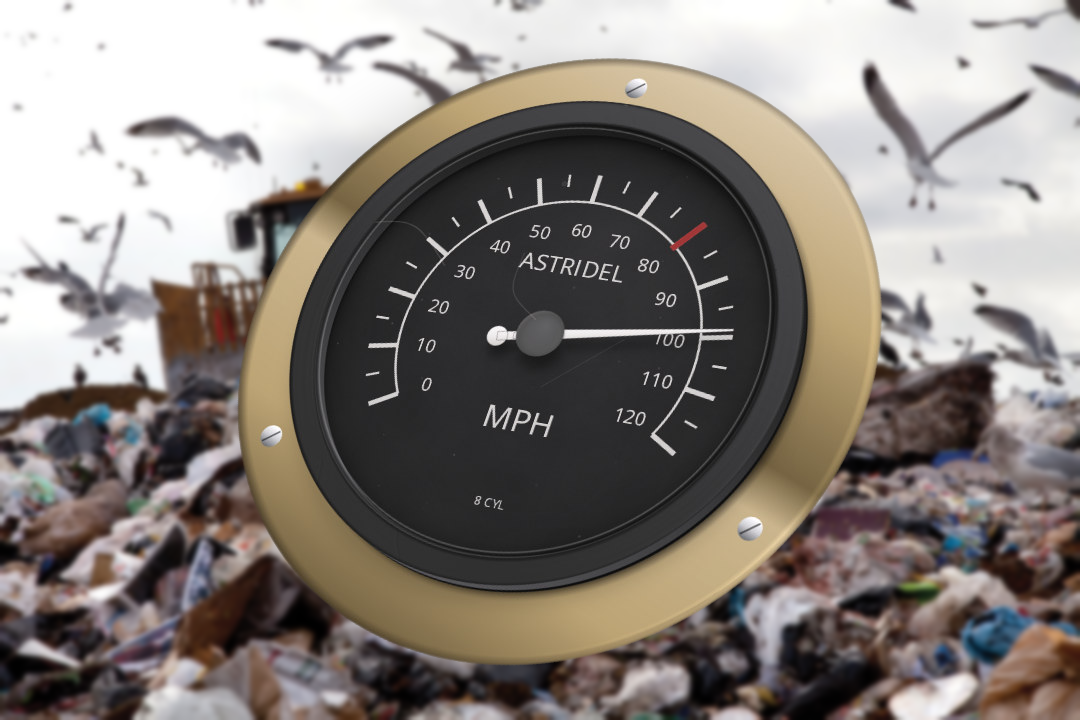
100 mph
